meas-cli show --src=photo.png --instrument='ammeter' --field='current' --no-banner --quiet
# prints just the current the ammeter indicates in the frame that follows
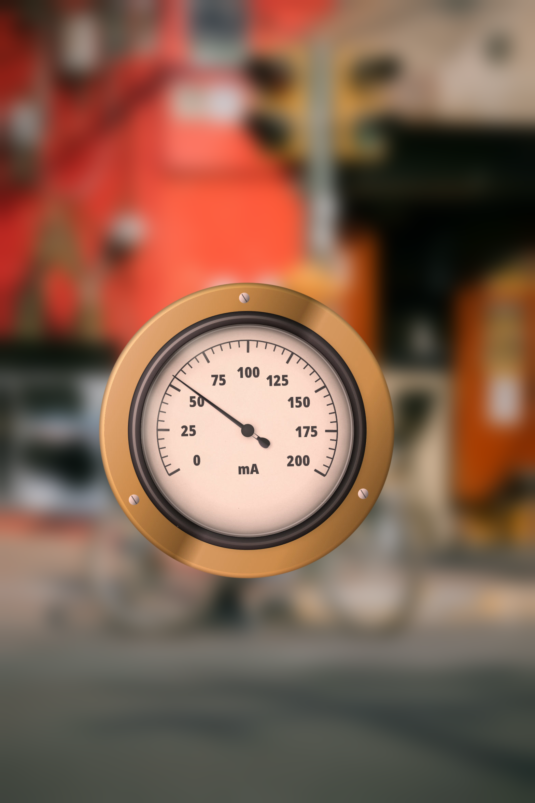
55 mA
